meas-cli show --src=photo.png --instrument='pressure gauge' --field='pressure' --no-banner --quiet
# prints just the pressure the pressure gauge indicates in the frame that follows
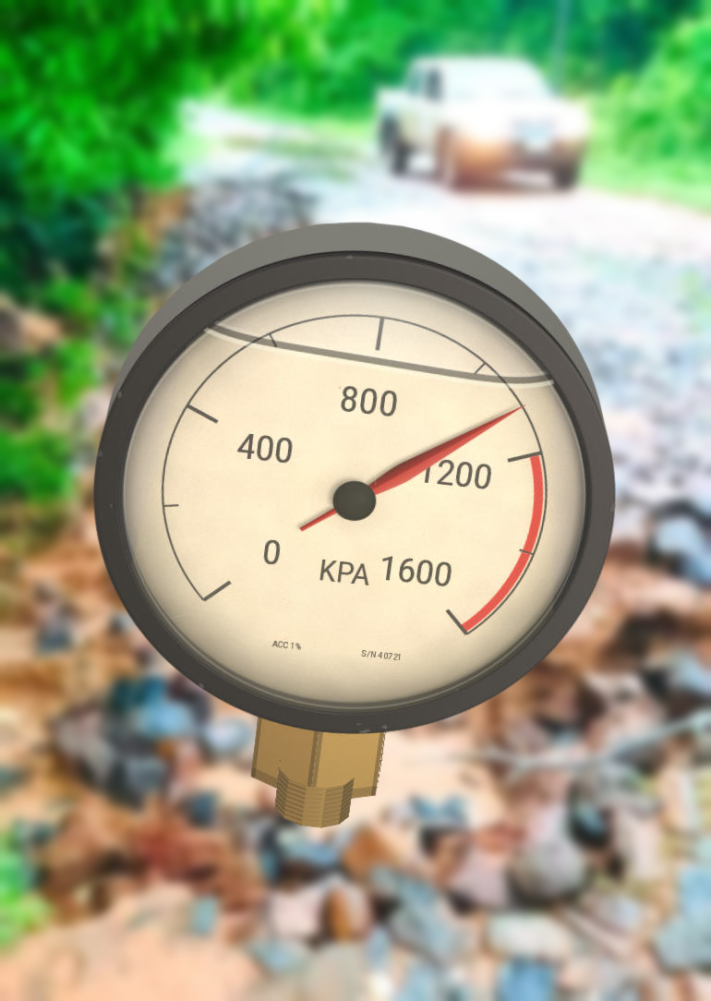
1100 kPa
